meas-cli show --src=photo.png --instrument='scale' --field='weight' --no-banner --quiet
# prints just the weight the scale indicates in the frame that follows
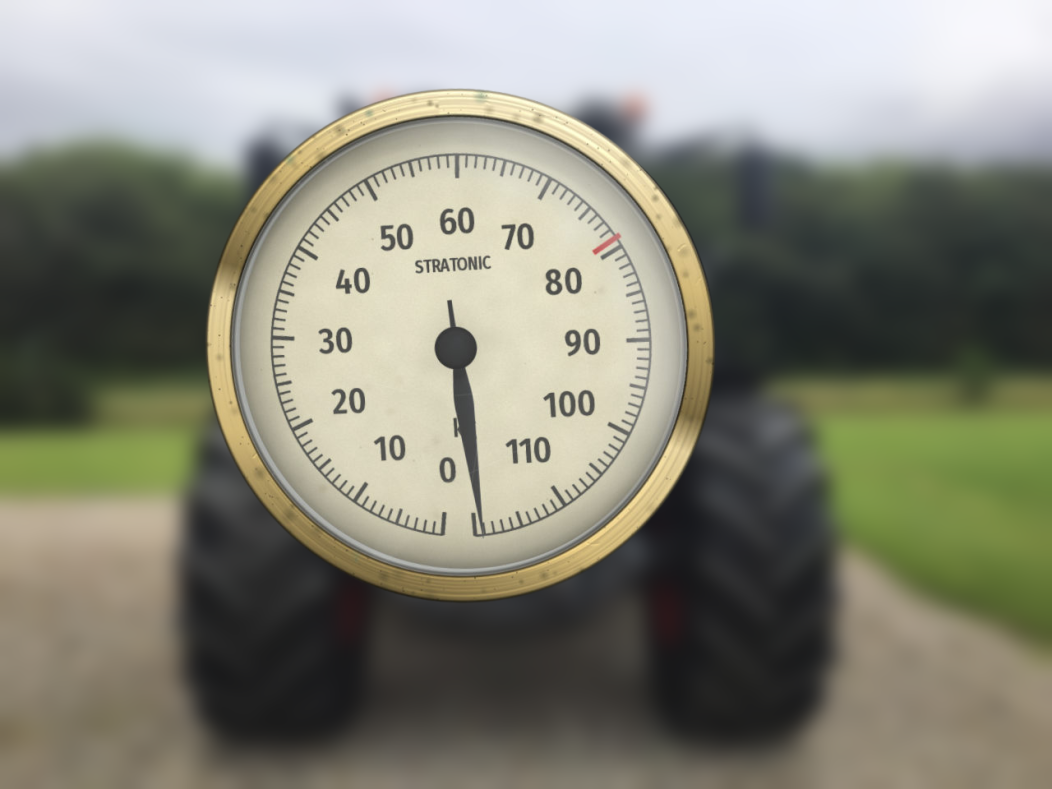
119 kg
